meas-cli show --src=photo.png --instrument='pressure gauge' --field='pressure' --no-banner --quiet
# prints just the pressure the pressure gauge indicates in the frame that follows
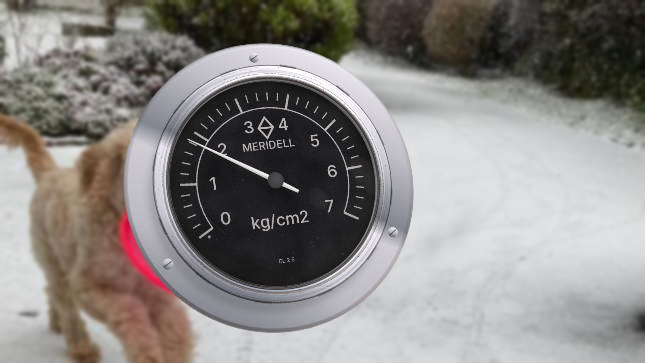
1.8 kg/cm²
